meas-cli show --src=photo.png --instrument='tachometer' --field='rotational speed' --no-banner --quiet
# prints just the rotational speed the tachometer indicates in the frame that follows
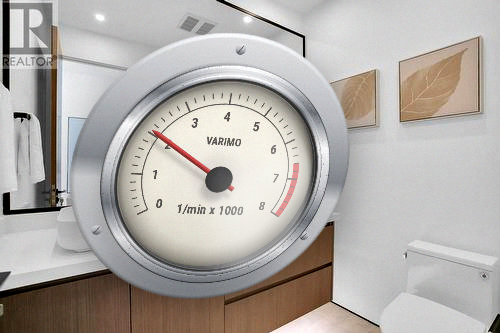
2100 rpm
